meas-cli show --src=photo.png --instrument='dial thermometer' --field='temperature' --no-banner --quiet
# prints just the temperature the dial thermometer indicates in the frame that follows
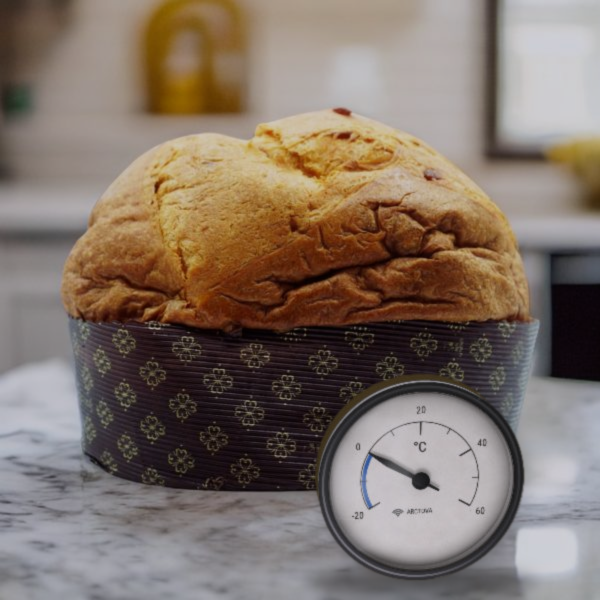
0 °C
